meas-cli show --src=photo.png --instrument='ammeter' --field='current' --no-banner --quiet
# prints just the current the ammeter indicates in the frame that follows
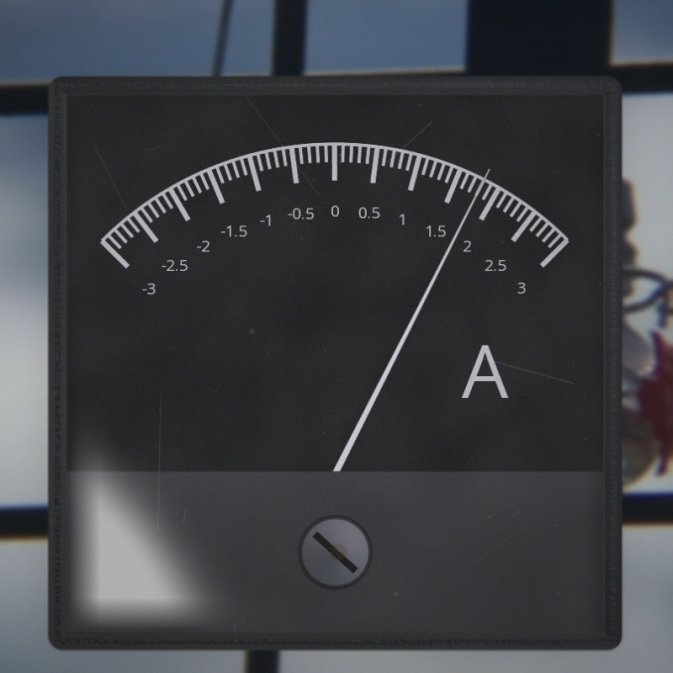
1.8 A
